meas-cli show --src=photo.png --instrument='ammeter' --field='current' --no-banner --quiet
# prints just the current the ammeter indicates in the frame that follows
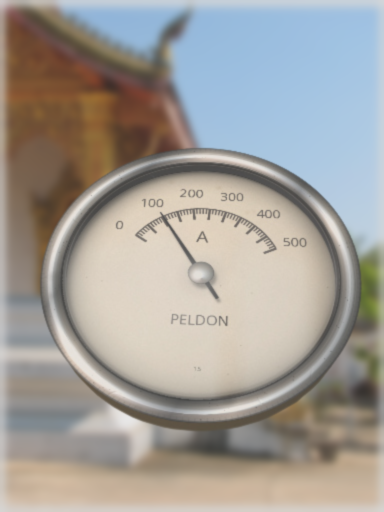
100 A
